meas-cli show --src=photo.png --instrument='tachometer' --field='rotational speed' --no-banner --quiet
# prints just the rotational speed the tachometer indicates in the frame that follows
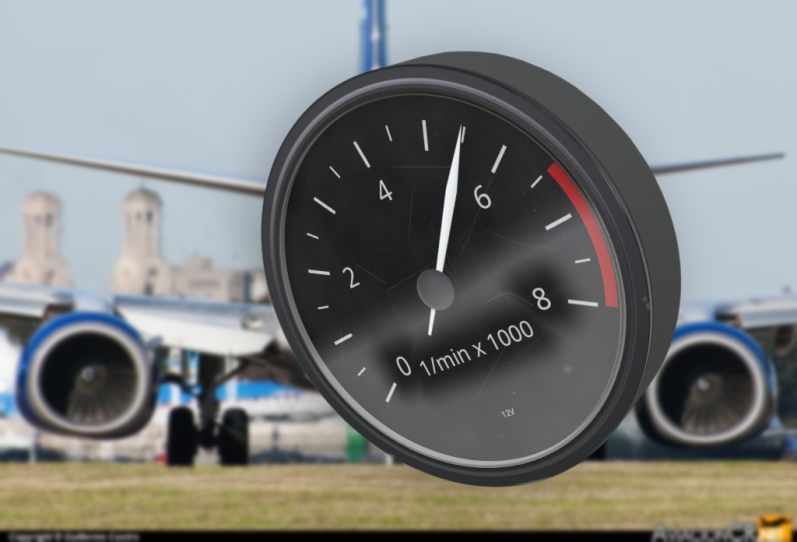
5500 rpm
